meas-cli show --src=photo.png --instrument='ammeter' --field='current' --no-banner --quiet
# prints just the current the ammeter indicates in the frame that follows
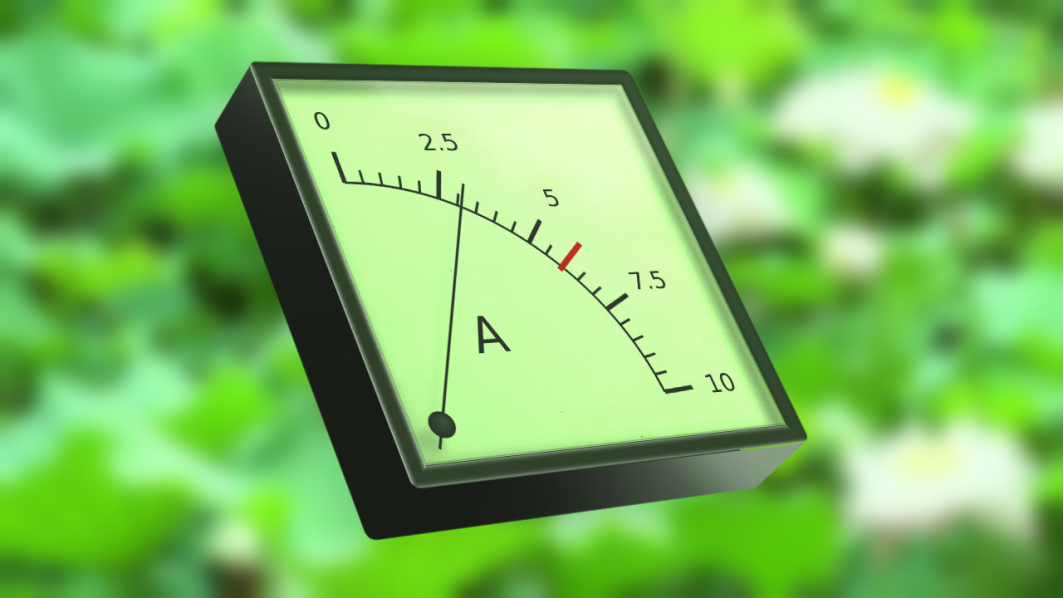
3 A
